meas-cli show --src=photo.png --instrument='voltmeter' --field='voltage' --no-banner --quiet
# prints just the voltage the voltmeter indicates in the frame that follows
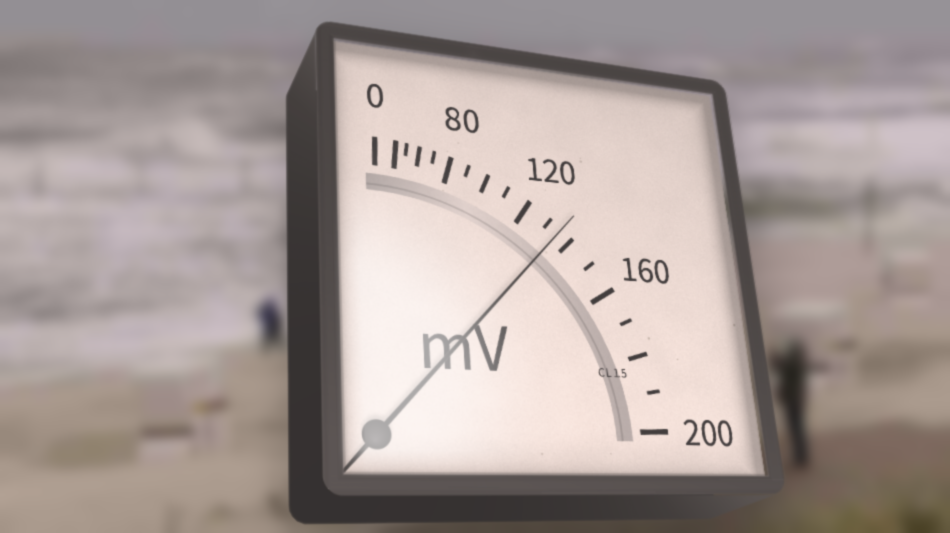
135 mV
